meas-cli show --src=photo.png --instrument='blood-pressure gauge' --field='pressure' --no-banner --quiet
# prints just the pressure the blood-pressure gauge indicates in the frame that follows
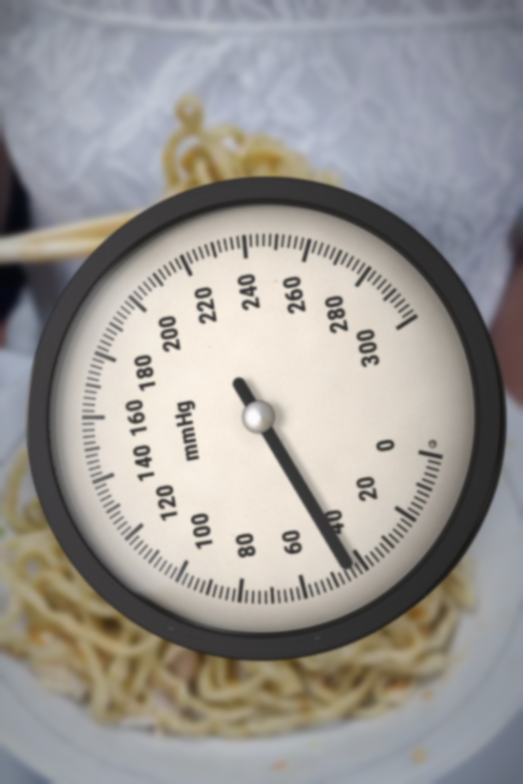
44 mmHg
